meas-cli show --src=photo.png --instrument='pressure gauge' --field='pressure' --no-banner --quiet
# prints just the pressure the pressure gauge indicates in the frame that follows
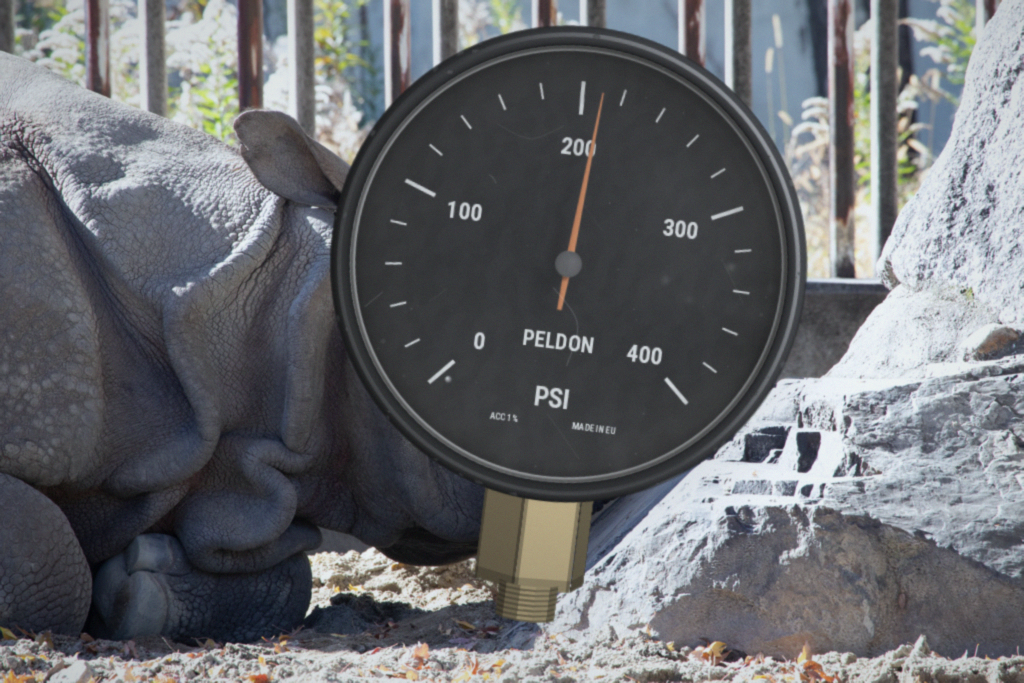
210 psi
